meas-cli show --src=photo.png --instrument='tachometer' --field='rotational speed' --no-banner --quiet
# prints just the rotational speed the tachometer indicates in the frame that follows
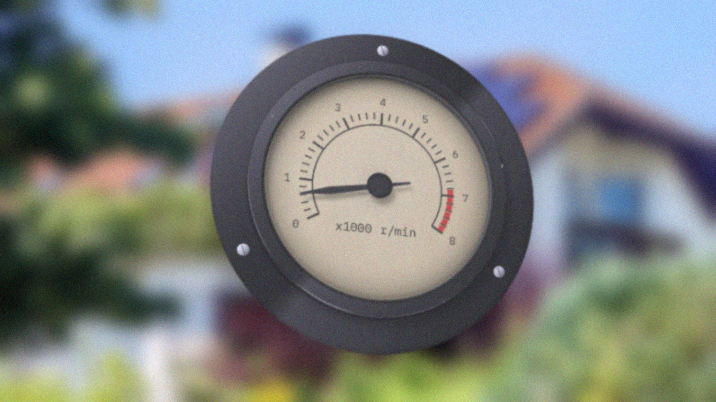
600 rpm
